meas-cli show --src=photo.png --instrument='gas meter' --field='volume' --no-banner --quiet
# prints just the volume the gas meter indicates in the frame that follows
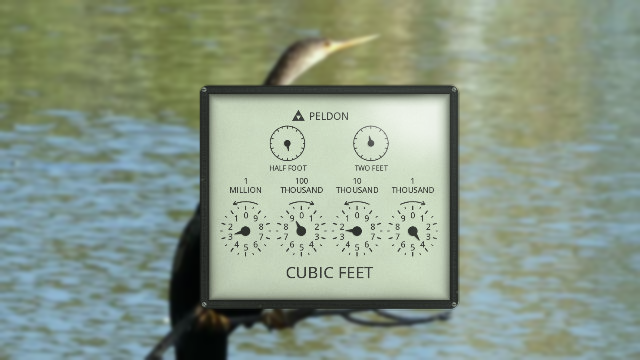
292400 ft³
